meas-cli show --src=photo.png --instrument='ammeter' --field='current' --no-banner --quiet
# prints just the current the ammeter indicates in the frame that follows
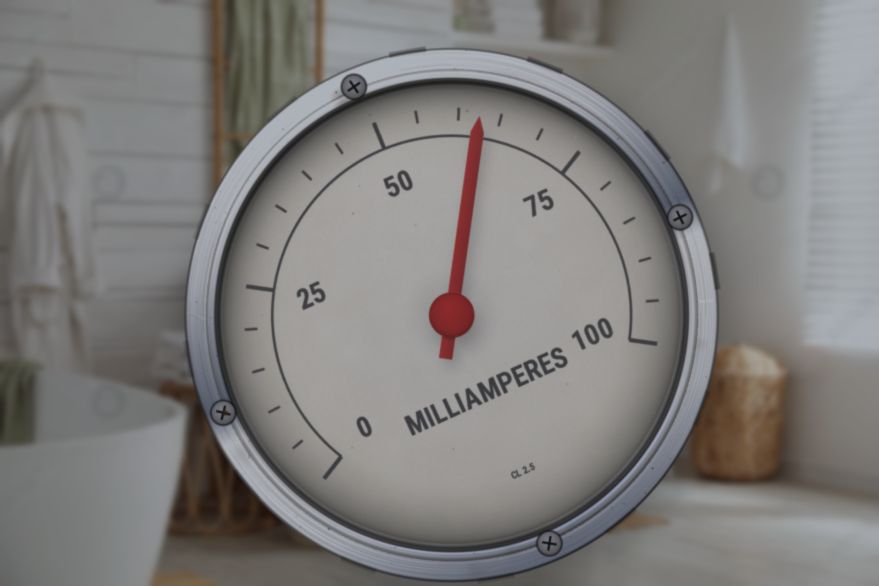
62.5 mA
